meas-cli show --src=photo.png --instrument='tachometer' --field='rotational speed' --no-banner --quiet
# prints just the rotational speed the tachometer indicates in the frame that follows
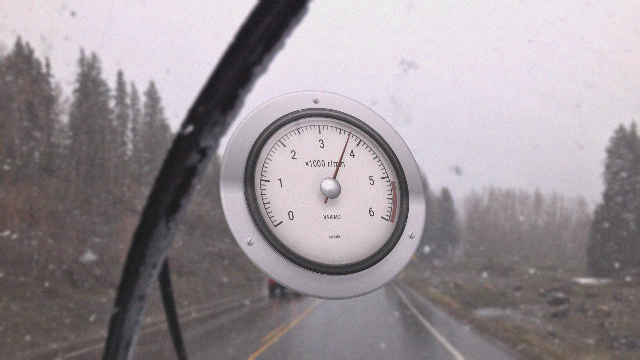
3700 rpm
